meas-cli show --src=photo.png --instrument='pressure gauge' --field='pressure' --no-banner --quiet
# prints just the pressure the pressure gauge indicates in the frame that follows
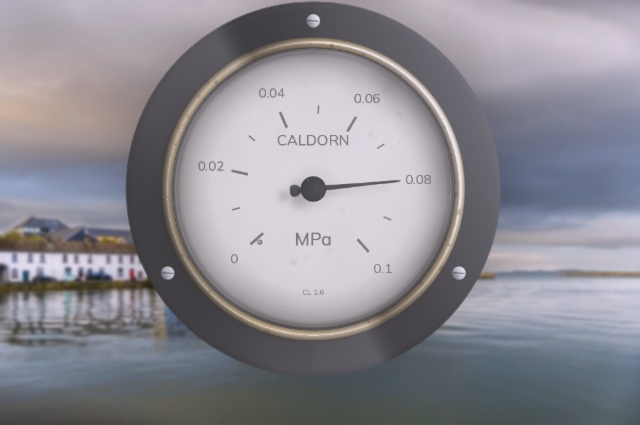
0.08 MPa
